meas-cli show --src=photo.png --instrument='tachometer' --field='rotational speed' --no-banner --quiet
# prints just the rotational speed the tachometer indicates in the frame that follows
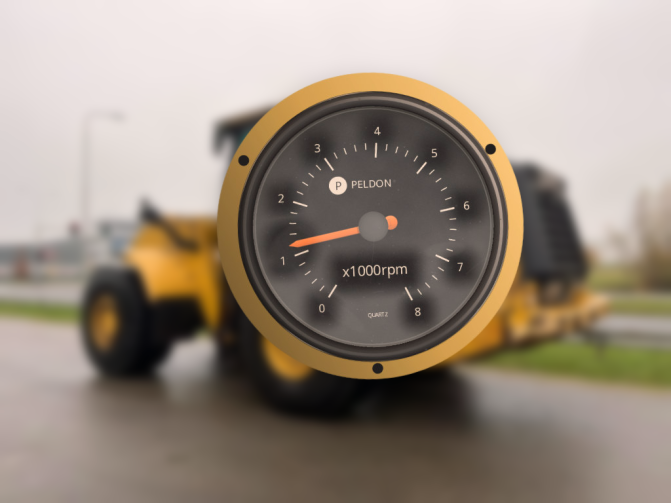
1200 rpm
